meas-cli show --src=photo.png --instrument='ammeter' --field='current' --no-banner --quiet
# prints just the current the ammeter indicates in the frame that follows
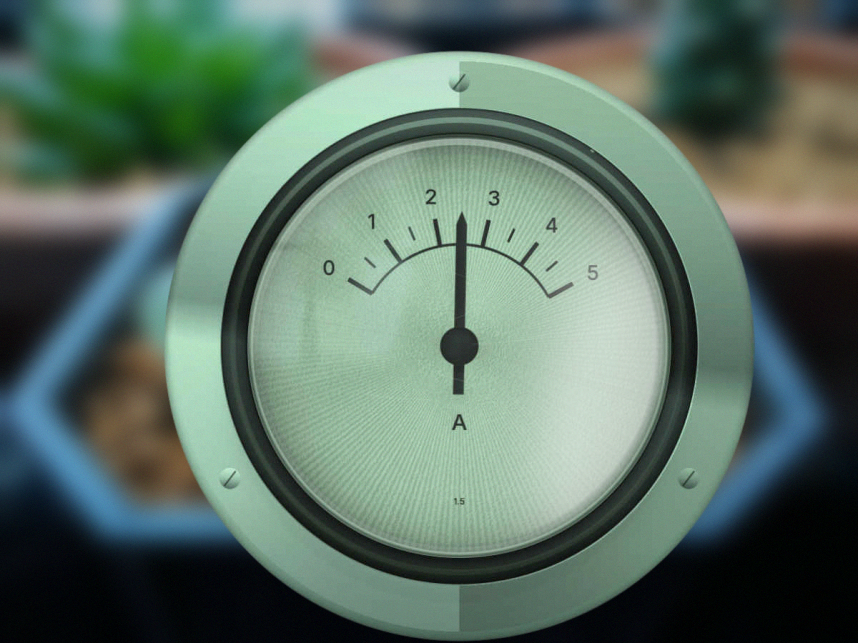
2.5 A
